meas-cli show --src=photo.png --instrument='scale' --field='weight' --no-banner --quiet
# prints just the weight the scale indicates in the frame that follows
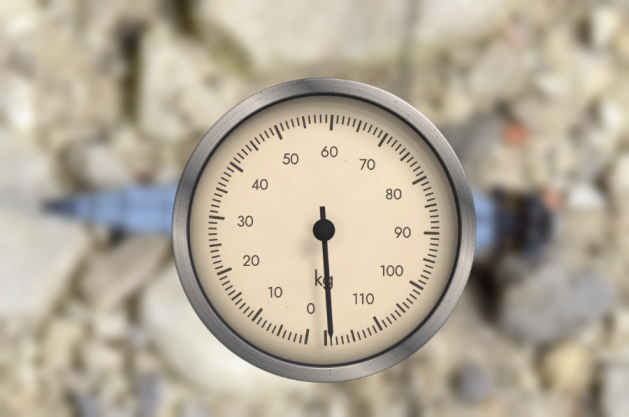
119 kg
